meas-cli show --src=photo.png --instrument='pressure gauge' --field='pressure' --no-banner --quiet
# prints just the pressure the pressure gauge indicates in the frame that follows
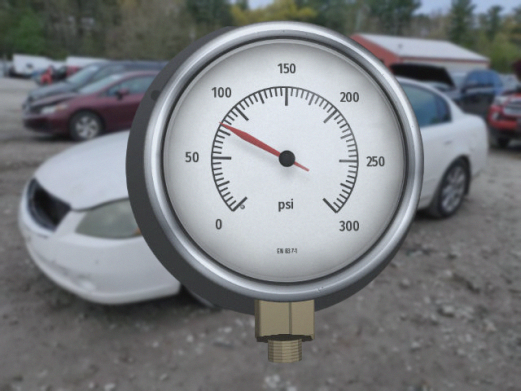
80 psi
